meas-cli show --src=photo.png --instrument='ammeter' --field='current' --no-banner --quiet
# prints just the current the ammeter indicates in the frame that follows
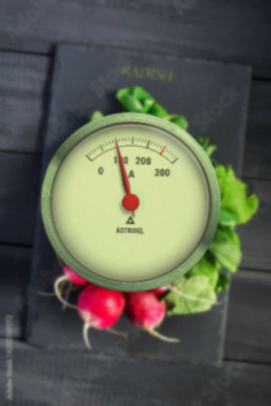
100 A
